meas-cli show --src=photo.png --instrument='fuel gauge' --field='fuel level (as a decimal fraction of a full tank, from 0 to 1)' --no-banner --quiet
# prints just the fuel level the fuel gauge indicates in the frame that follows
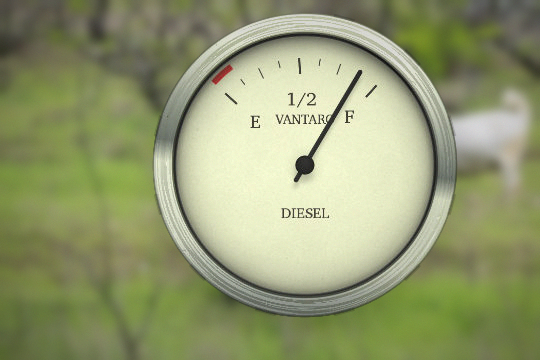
0.875
